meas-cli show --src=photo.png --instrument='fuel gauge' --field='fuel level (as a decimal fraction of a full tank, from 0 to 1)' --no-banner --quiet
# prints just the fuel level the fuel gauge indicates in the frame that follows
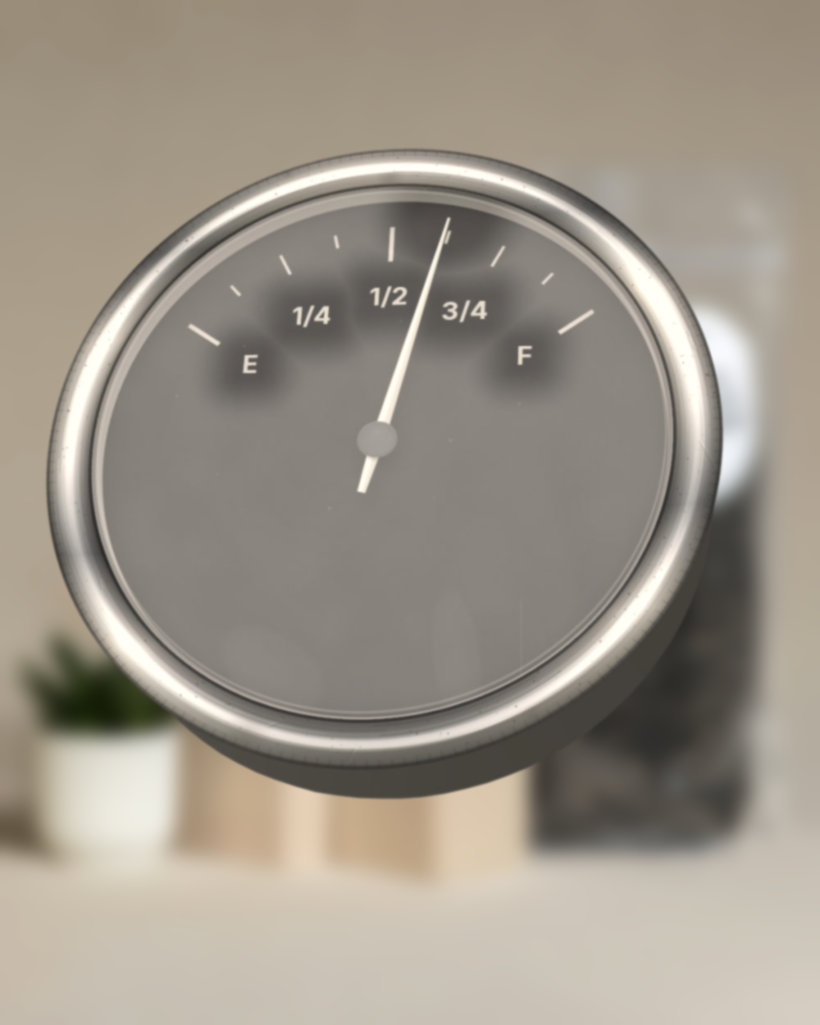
0.625
